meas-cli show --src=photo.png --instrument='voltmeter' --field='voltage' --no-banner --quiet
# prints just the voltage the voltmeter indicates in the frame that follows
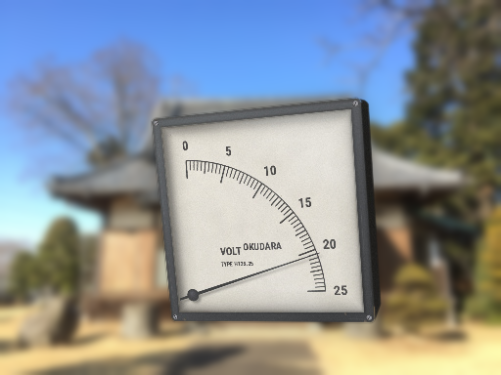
20.5 V
